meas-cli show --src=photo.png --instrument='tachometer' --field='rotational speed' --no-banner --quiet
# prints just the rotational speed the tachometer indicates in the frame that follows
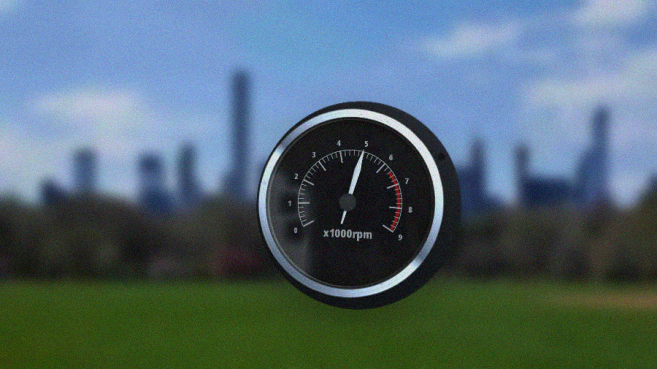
5000 rpm
